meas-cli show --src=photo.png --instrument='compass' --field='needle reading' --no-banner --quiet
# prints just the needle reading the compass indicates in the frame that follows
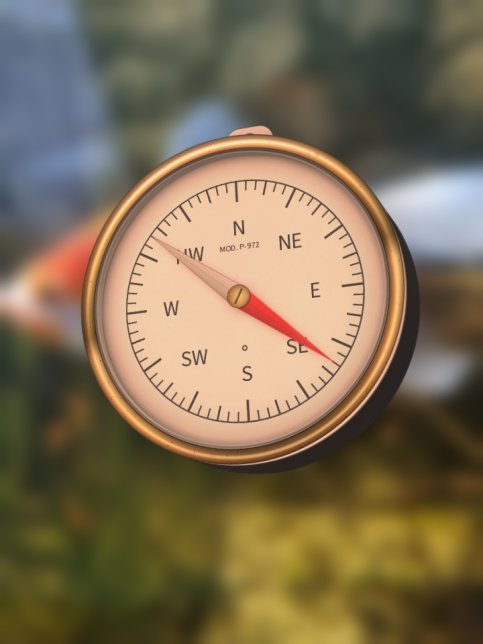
130 °
